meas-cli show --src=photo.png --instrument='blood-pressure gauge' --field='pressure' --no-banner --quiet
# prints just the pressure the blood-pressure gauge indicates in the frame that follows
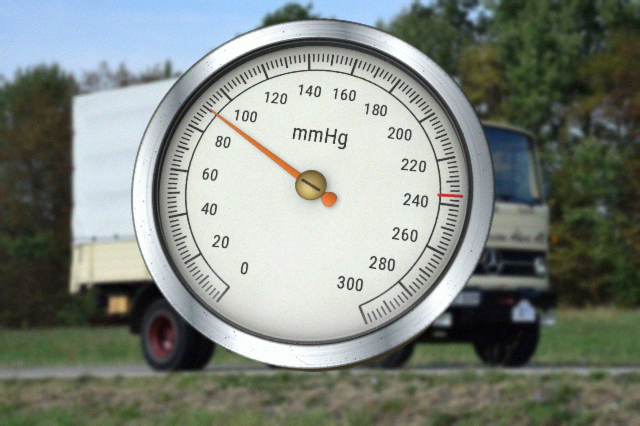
90 mmHg
